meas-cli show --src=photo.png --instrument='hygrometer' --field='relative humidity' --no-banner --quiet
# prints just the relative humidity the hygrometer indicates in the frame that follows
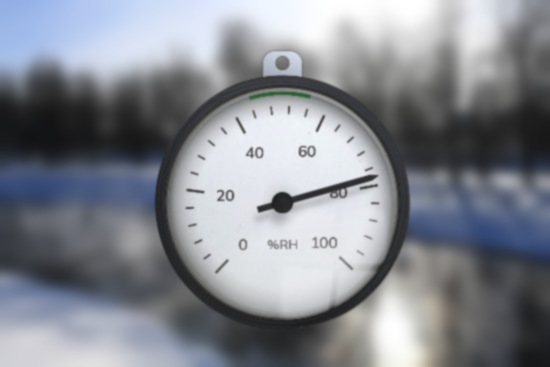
78 %
